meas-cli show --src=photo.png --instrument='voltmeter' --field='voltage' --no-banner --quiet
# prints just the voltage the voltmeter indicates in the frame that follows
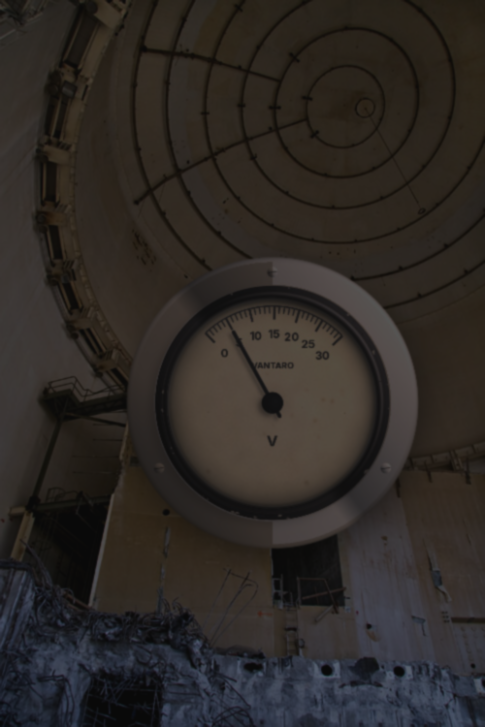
5 V
